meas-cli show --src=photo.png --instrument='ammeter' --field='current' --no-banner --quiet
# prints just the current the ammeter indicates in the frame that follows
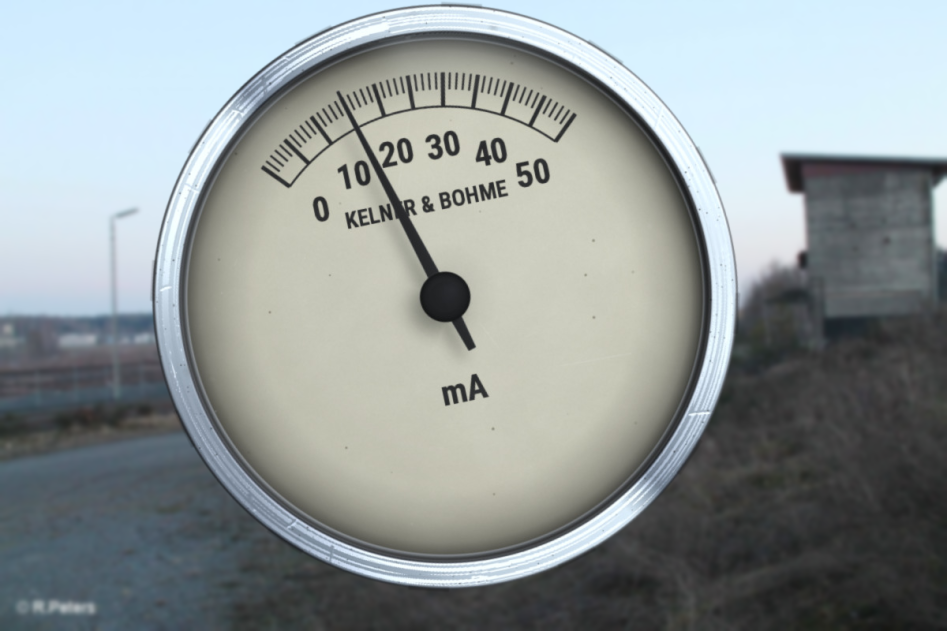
15 mA
